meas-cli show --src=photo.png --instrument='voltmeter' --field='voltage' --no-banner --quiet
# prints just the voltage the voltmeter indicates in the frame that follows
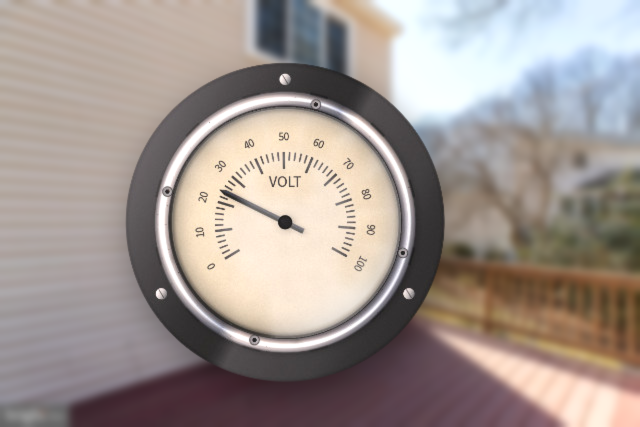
24 V
